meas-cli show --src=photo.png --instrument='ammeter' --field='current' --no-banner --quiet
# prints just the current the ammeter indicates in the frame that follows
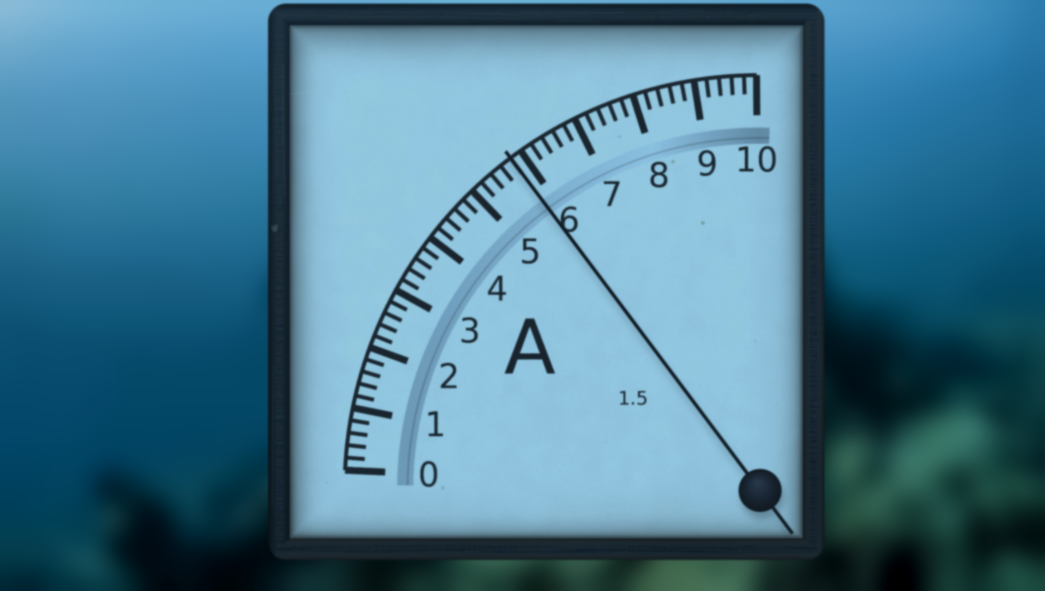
5.8 A
